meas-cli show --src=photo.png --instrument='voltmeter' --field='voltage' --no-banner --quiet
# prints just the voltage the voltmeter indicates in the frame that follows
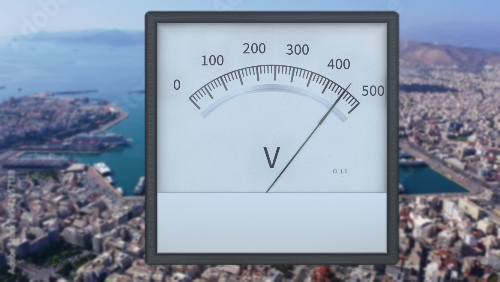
450 V
